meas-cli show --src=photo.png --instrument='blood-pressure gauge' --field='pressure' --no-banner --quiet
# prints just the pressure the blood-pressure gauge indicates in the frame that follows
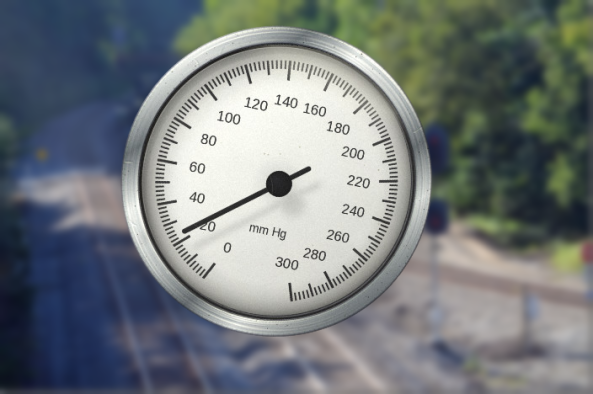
24 mmHg
